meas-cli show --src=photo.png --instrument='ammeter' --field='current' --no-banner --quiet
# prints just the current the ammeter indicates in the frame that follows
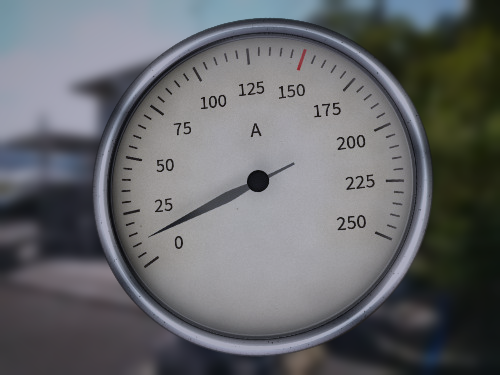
10 A
